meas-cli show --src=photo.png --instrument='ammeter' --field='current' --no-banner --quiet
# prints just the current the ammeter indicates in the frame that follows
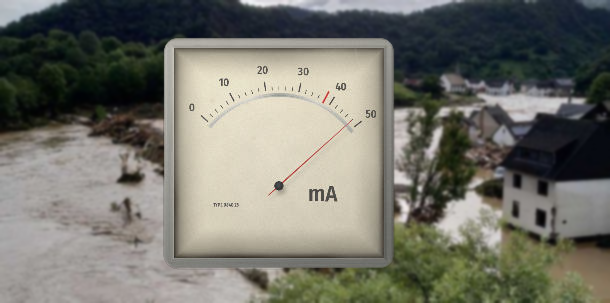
48 mA
